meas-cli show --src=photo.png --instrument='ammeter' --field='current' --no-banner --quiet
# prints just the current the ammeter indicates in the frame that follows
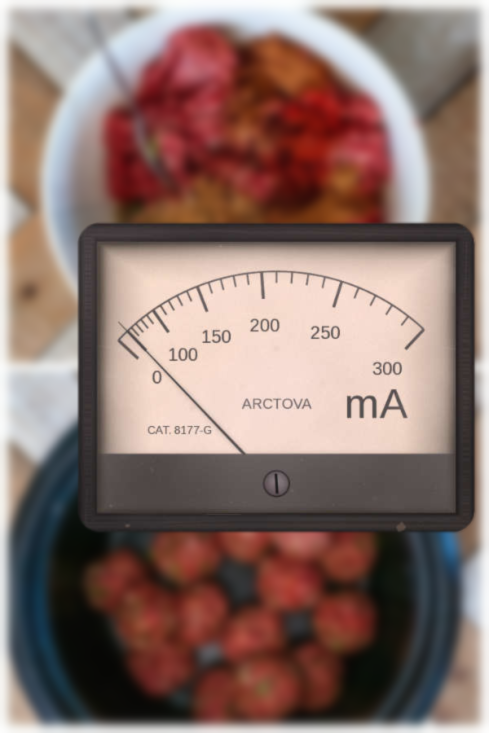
50 mA
